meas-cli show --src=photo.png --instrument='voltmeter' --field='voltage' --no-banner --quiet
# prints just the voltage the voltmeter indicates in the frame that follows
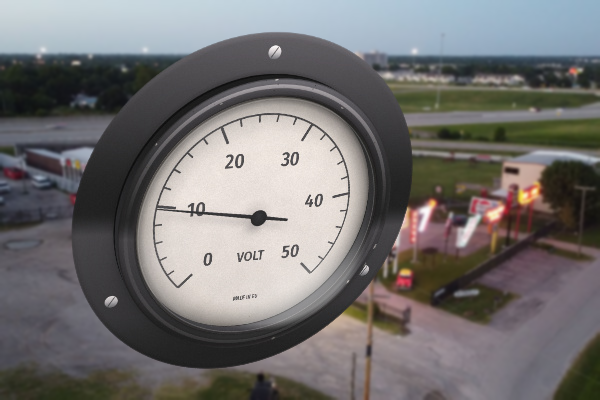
10 V
